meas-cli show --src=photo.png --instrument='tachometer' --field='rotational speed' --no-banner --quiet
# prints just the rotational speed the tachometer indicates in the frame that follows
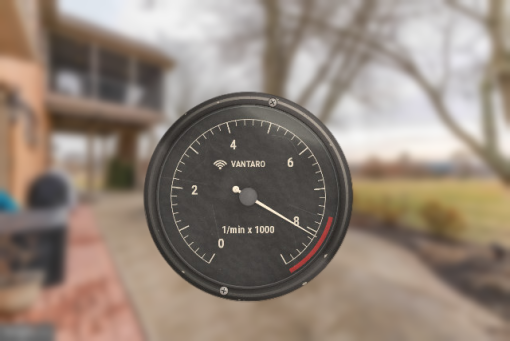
8100 rpm
